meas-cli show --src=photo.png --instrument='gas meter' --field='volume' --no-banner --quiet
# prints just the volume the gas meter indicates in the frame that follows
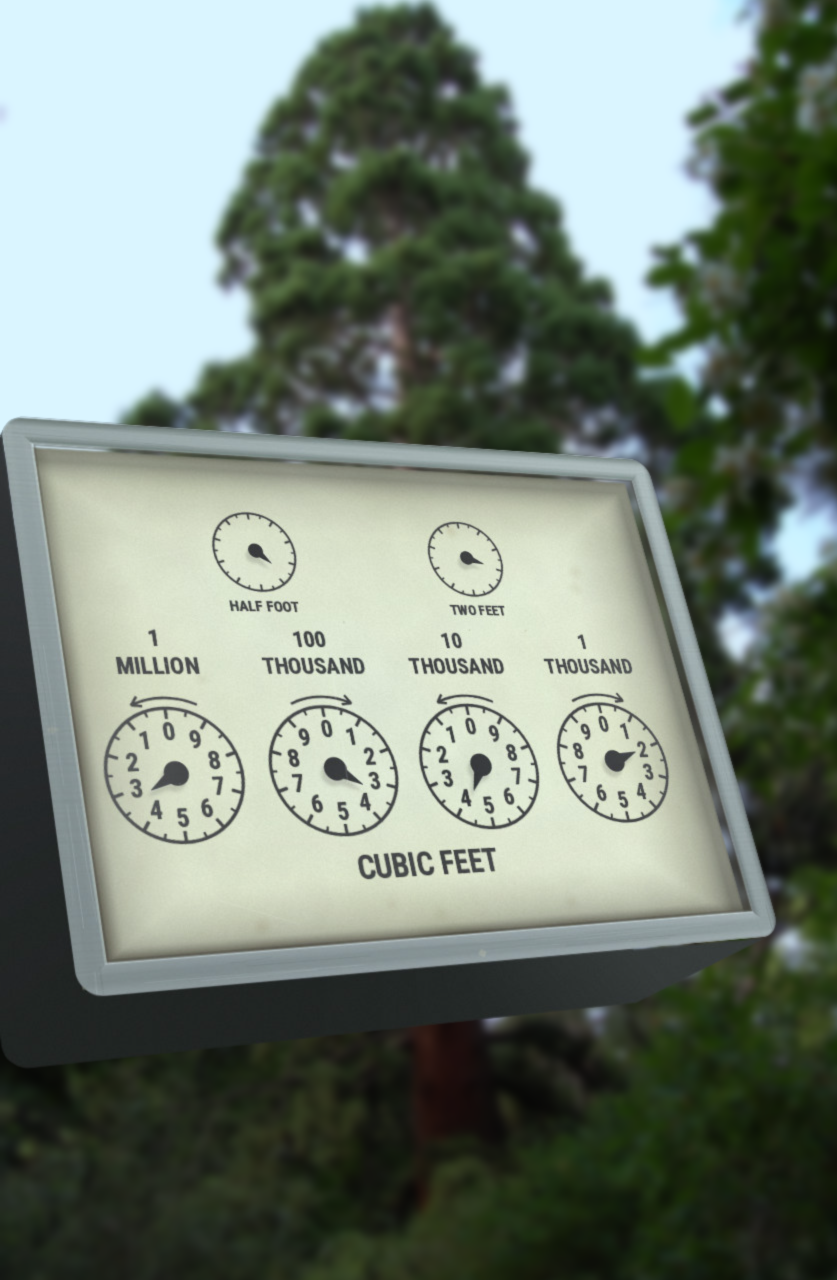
334200 ft³
